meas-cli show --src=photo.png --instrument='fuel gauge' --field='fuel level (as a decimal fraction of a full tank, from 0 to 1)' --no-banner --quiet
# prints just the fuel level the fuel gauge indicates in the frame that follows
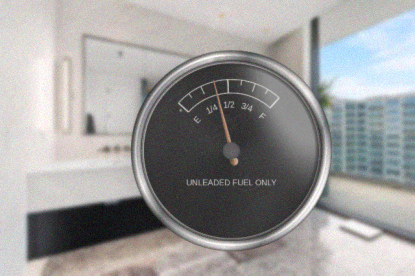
0.375
